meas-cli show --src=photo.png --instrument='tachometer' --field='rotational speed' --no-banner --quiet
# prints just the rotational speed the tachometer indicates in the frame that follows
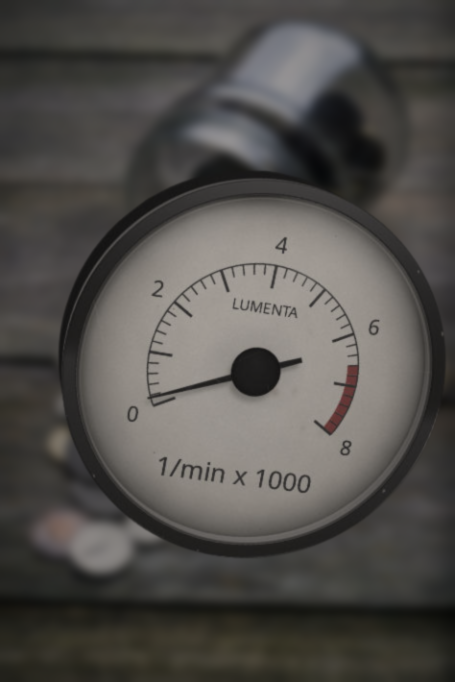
200 rpm
